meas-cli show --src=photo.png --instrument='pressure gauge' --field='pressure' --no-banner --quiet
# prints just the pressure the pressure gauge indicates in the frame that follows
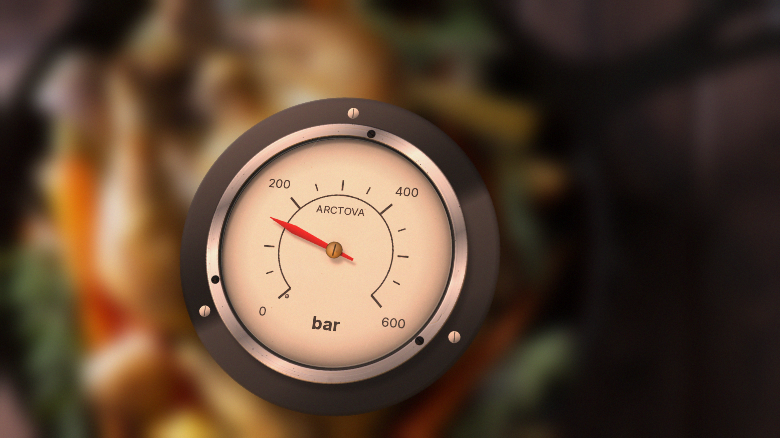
150 bar
